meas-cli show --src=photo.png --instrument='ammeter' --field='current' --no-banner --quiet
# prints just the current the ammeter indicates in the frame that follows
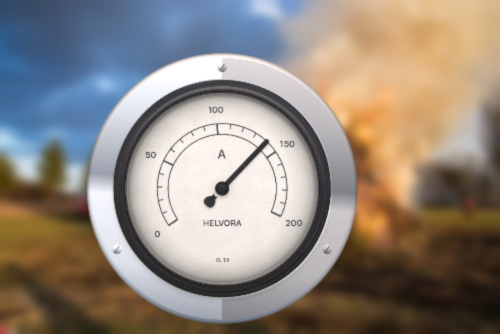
140 A
